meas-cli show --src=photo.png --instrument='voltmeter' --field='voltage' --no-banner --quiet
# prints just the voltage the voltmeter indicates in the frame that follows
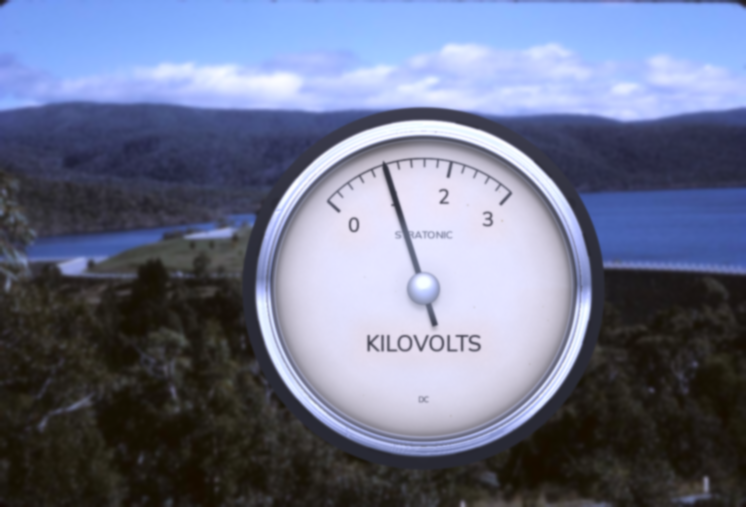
1 kV
